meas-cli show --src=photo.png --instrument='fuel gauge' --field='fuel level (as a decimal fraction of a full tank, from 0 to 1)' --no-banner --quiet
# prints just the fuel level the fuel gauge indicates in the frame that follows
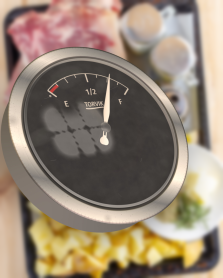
0.75
